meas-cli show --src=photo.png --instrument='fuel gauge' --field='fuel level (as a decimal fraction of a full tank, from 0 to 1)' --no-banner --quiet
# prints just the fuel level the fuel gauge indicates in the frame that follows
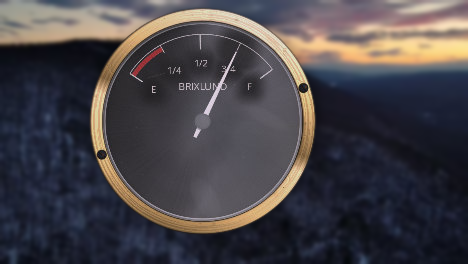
0.75
